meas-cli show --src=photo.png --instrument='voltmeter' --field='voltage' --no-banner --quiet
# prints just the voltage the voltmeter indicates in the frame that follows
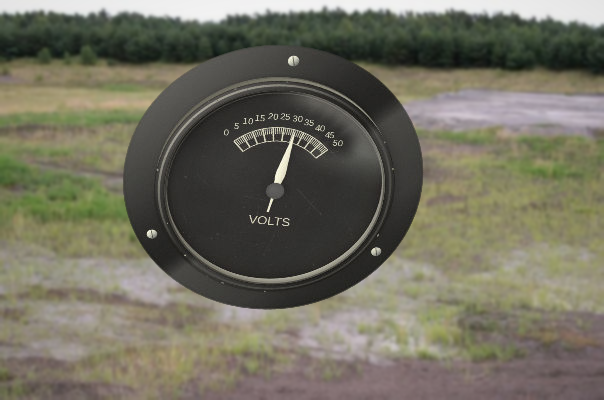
30 V
